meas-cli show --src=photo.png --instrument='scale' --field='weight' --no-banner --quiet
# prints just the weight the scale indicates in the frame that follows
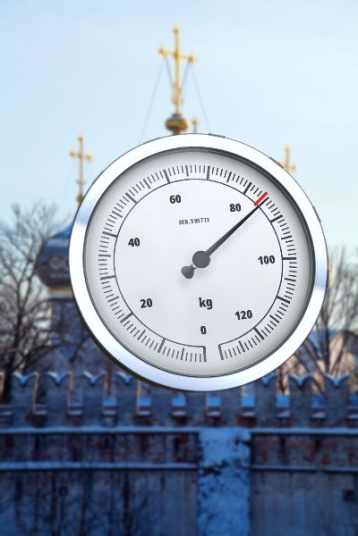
85 kg
